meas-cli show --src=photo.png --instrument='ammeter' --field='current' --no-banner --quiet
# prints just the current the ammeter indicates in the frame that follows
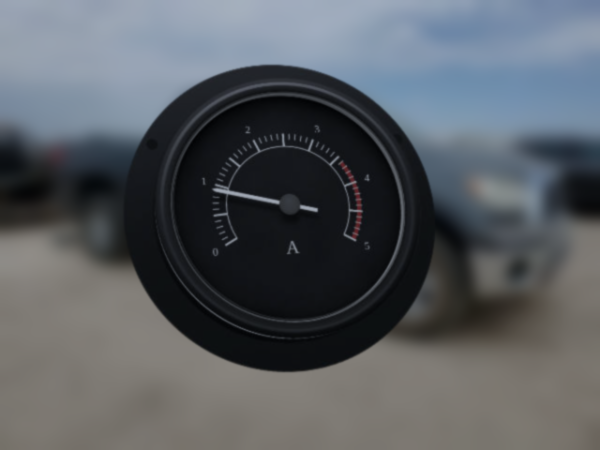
0.9 A
